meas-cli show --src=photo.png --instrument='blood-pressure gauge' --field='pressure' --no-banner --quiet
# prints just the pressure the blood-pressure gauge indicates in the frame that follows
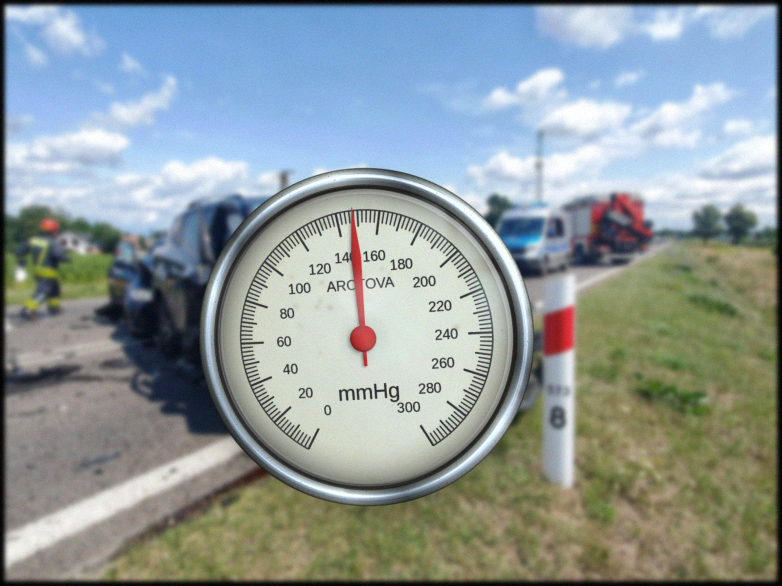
148 mmHg
